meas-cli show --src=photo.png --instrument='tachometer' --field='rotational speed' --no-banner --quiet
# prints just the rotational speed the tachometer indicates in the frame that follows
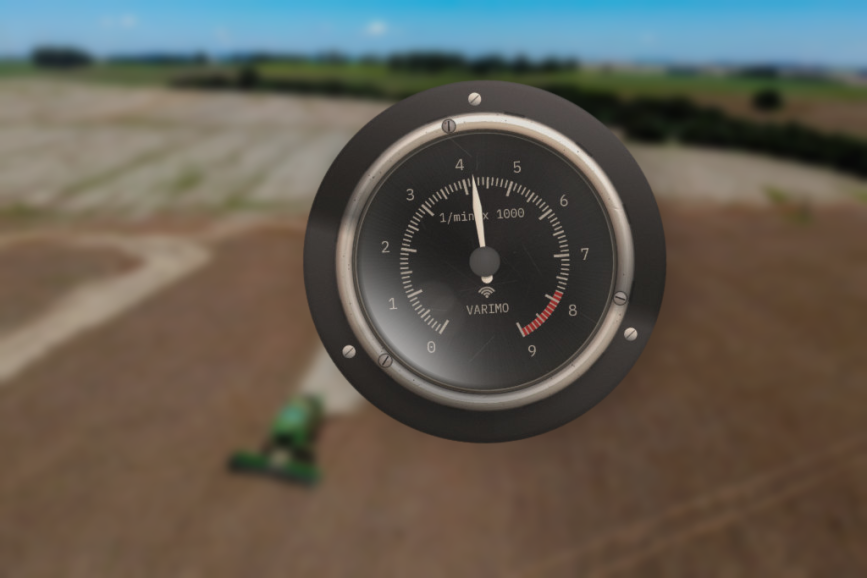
4200 rpm
